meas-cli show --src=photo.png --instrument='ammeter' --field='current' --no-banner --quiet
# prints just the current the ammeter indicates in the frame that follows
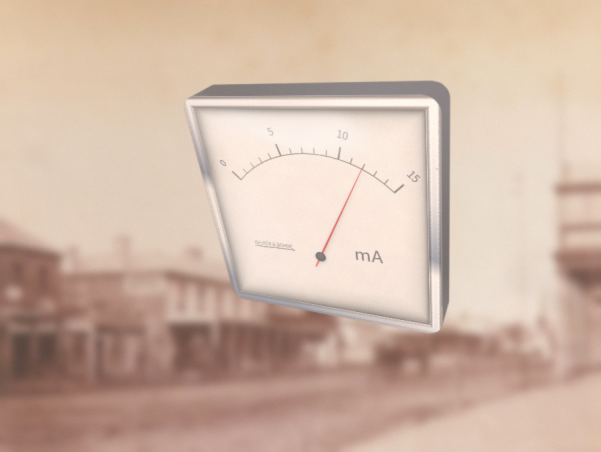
12 mA
